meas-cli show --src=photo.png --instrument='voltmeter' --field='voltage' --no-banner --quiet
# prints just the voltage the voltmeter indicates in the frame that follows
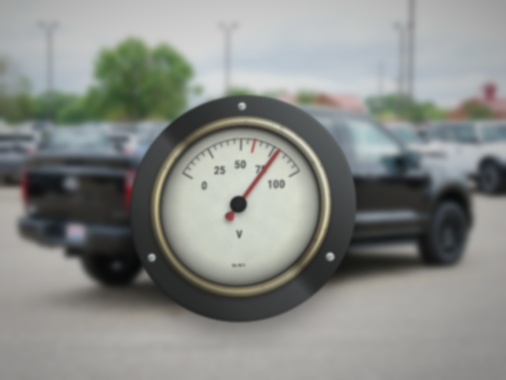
80 V
